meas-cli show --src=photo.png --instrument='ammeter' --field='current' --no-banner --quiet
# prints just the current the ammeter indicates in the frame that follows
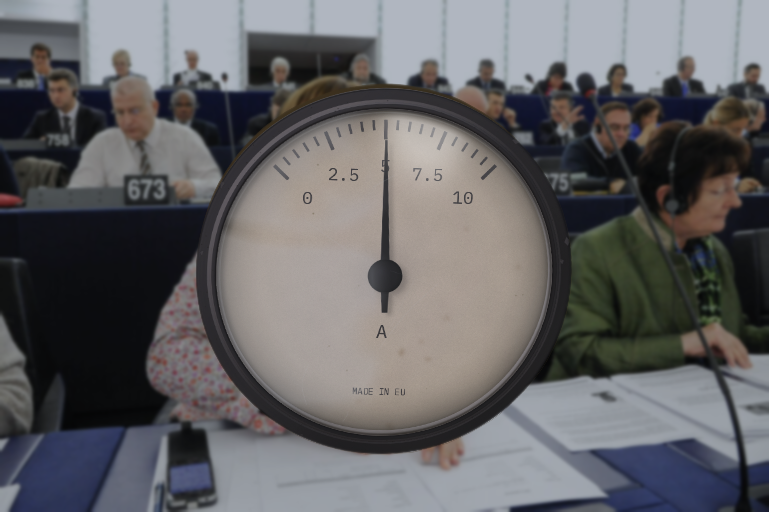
5 A
